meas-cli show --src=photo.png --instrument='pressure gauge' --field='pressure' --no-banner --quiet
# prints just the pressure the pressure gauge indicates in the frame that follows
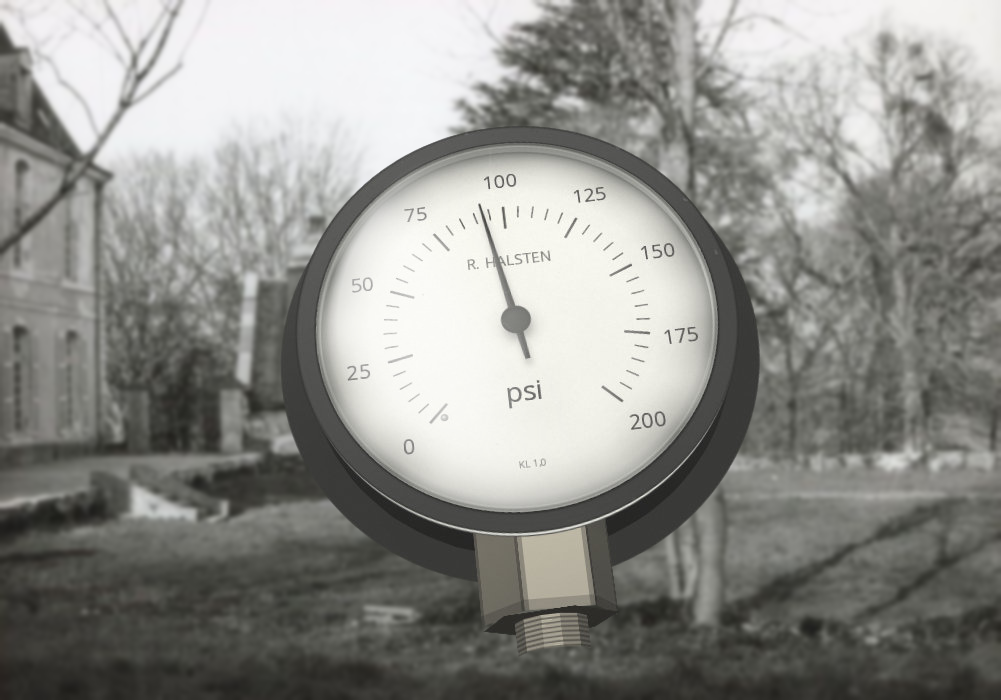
92.5 psi
